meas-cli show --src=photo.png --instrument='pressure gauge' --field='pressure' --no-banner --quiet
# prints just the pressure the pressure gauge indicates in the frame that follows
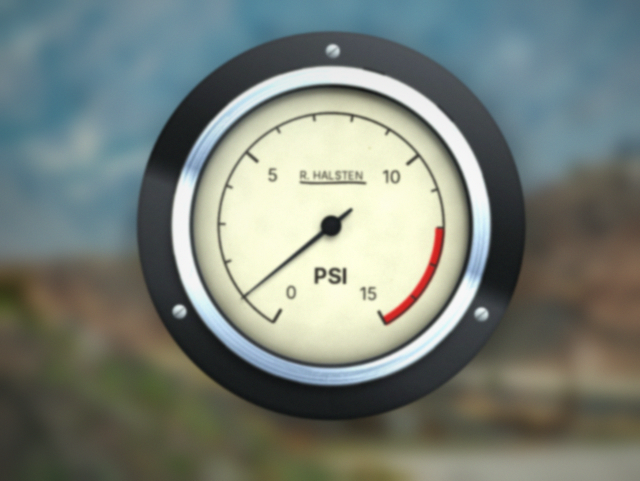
1 psi
